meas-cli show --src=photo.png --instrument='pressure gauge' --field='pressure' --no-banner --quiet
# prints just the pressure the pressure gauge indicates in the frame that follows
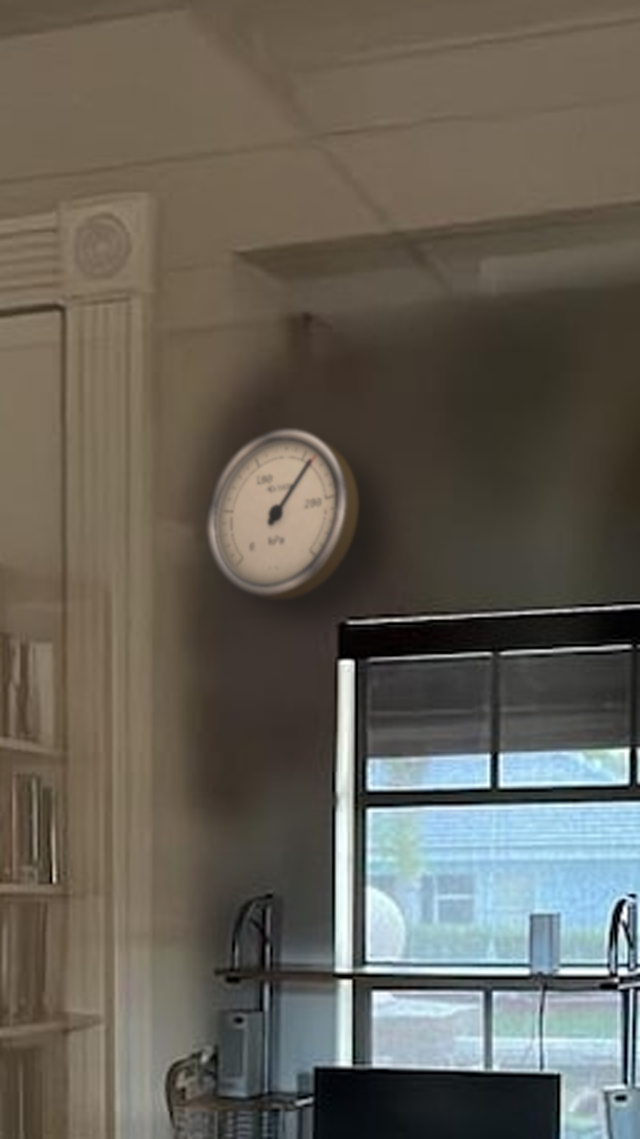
160 kPa
